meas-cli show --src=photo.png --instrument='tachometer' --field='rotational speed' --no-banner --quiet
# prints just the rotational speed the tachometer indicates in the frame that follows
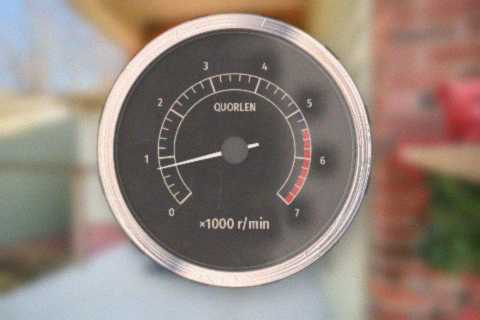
800 rpm
